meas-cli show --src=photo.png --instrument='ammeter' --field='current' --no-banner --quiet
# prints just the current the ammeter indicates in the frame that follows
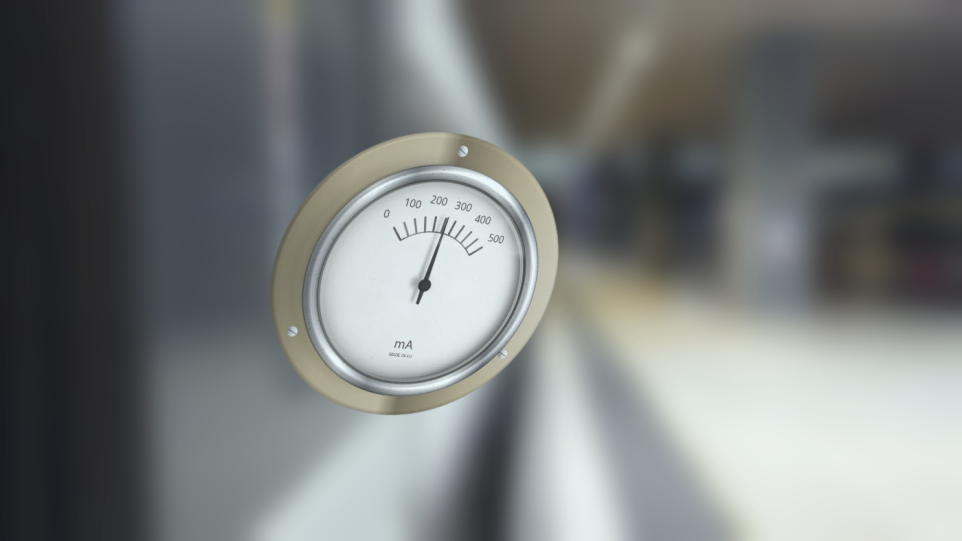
250 mA
